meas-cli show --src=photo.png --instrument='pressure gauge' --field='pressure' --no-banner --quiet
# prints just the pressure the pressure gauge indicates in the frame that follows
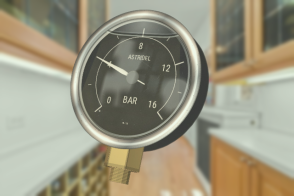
4 bar
